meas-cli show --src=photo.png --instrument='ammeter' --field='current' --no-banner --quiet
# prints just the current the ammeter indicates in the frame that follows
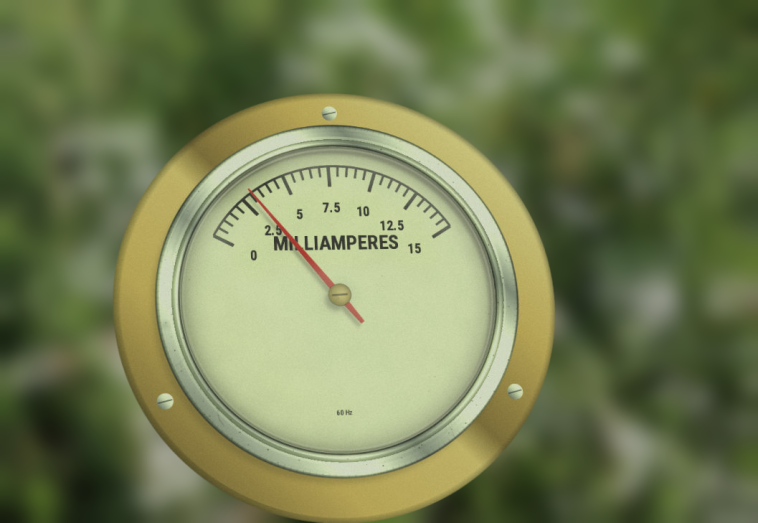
3 mA
